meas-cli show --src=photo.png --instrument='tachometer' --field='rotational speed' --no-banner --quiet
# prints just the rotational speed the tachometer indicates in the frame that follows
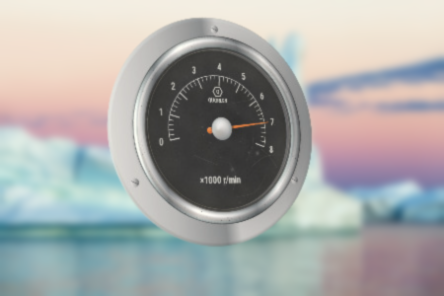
7000 rpm
